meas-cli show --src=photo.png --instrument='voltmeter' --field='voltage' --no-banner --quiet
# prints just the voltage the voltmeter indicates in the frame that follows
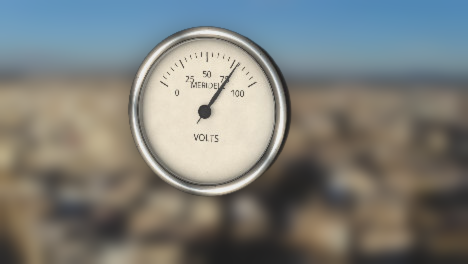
80 V
